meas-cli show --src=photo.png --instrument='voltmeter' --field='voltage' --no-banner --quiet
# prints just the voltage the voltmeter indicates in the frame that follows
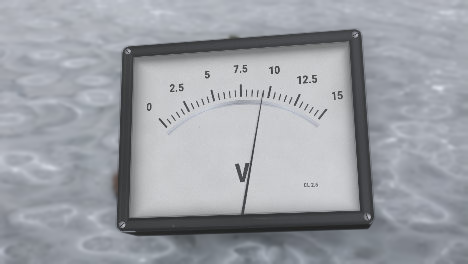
9.5 V
